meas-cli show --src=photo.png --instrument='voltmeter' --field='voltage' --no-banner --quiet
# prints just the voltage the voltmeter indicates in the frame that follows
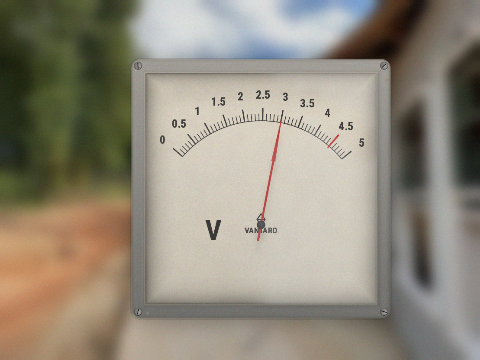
3 V
